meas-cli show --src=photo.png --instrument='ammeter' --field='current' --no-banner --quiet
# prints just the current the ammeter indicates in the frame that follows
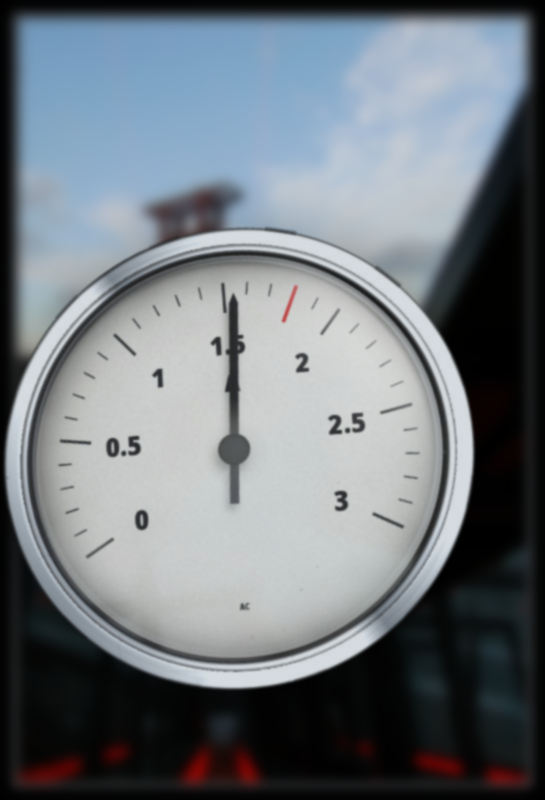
1.55 A
